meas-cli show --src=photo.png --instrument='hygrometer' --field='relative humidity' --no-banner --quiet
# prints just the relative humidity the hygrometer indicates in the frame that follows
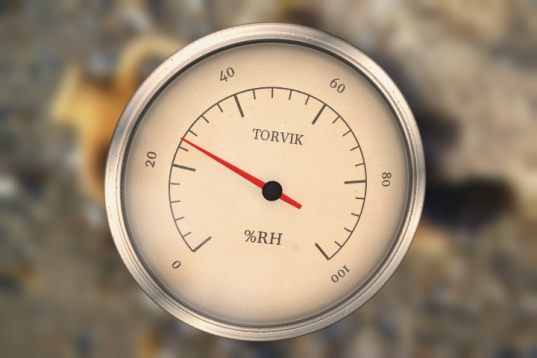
26 %
